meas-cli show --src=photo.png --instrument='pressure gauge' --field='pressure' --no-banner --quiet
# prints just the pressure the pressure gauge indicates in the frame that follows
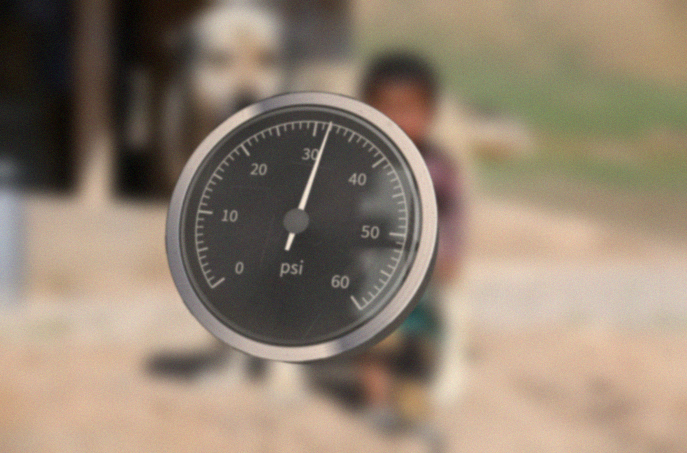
32 psi
